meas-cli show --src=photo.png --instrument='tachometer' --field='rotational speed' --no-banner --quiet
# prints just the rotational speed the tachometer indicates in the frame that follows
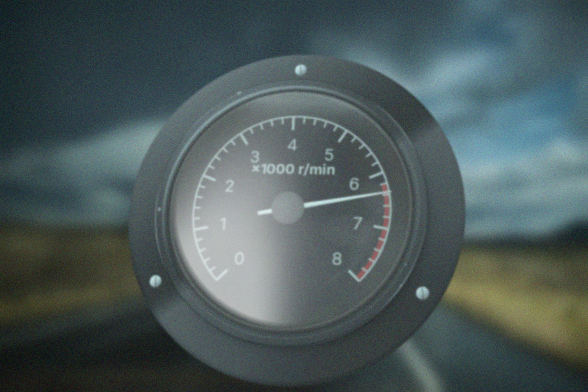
6400 rpm
